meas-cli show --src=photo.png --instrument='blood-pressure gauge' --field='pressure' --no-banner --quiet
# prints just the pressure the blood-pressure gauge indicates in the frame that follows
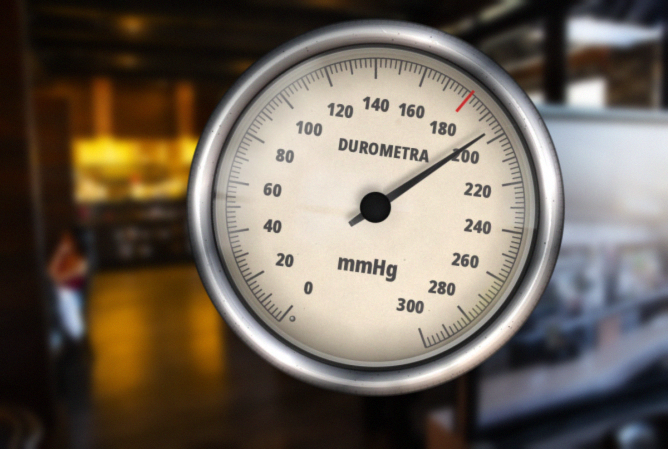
196 mmHg
